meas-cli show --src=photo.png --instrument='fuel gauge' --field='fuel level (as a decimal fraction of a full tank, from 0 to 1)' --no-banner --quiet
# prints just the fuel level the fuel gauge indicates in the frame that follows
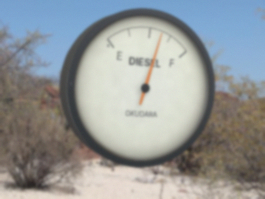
0.625
